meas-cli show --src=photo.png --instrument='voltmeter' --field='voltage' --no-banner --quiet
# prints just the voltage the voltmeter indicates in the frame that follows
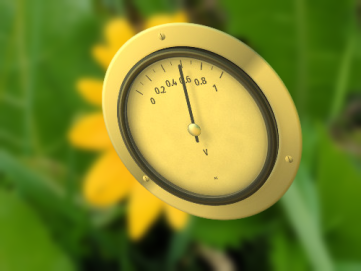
0.6 V
